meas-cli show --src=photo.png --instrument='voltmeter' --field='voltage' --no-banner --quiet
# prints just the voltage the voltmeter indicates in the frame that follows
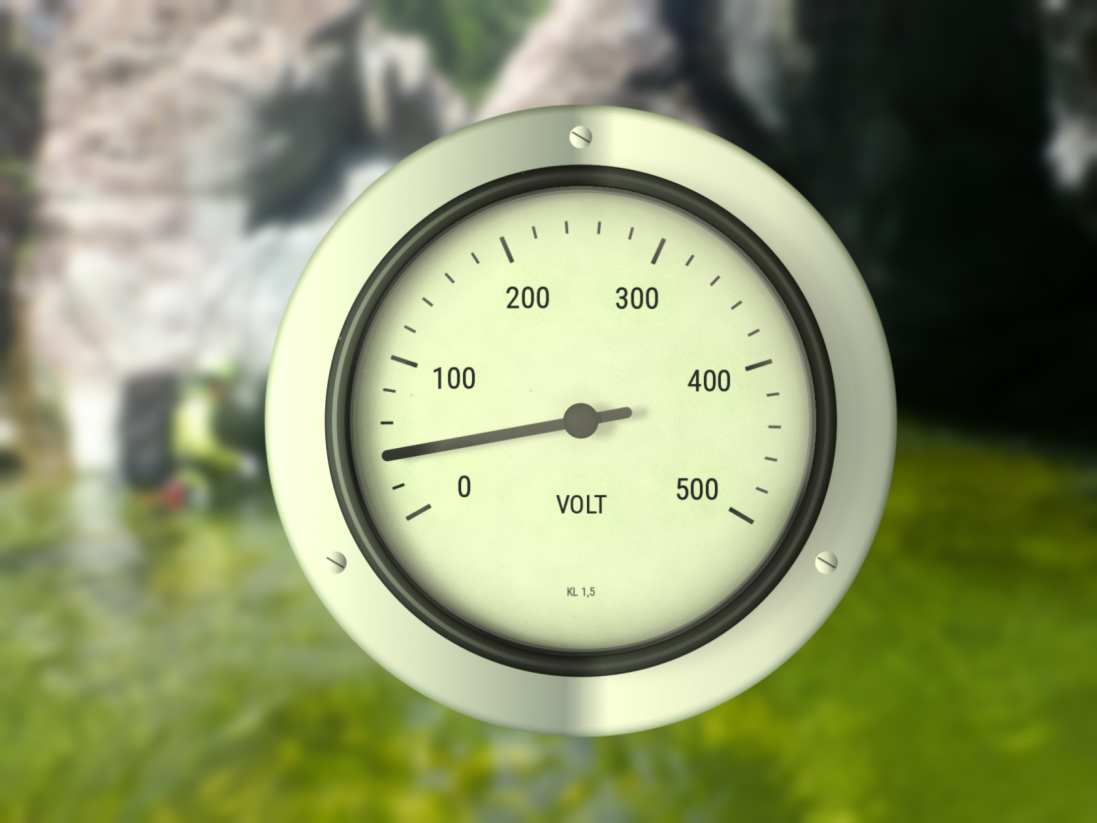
40 V
